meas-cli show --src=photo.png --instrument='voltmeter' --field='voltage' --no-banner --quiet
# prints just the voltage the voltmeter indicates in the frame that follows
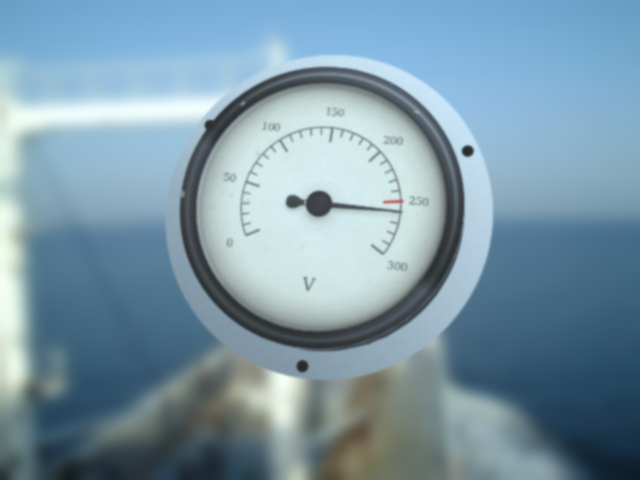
260 V
